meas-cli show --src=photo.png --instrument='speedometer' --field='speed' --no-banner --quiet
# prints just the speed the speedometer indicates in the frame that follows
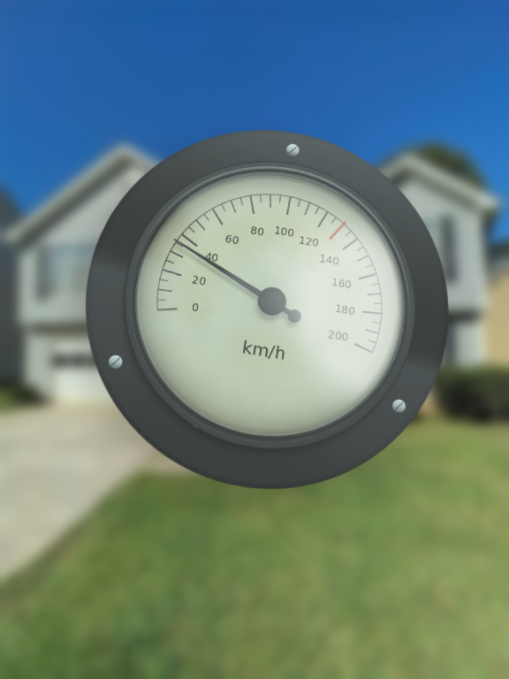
35 km/h
